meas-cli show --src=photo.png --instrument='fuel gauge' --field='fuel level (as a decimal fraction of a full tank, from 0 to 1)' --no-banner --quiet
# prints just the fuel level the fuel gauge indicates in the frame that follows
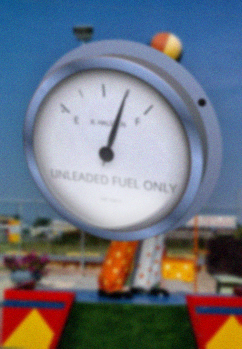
0.75
